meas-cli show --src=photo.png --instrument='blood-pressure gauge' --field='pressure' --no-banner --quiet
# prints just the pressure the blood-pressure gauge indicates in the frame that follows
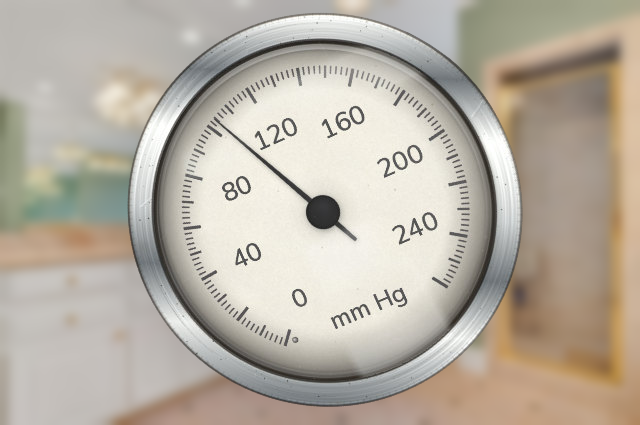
104 mmHg
